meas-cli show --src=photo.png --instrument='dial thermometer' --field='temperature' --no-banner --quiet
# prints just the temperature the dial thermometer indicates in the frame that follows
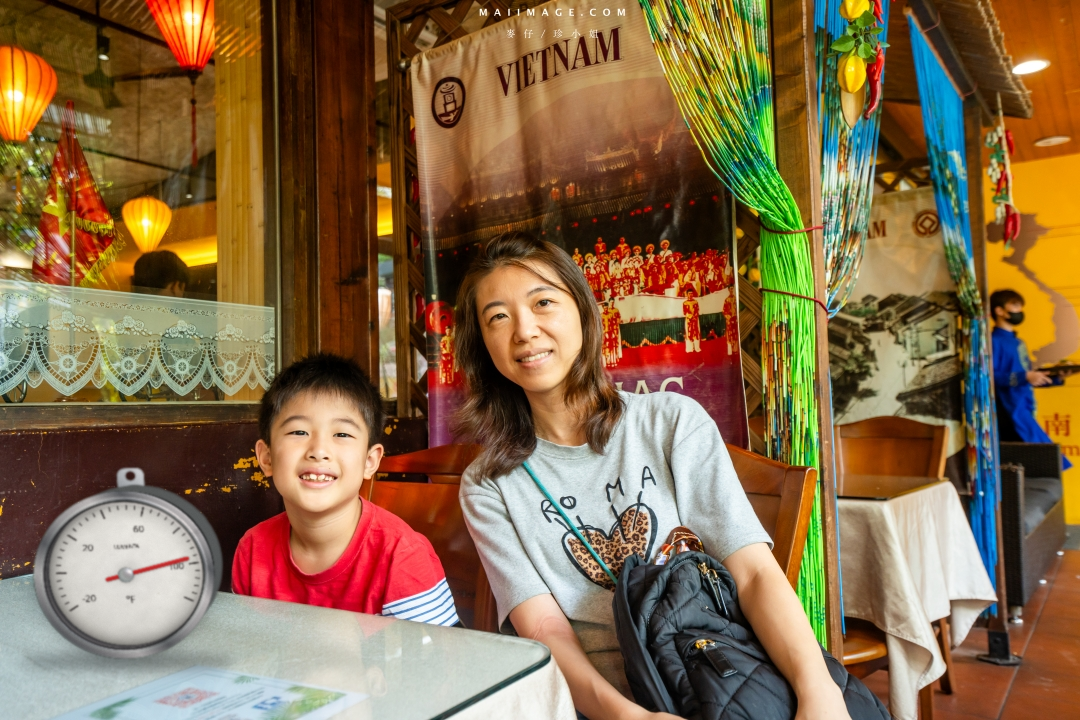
96 °F
